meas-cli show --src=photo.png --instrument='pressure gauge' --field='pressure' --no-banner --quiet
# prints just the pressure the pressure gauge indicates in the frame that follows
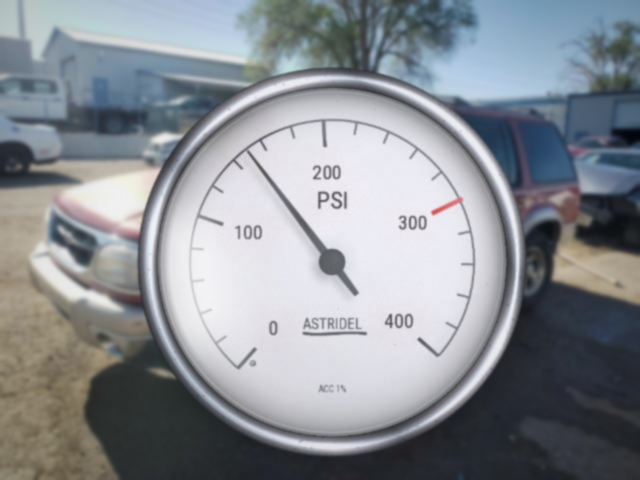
150 psi
